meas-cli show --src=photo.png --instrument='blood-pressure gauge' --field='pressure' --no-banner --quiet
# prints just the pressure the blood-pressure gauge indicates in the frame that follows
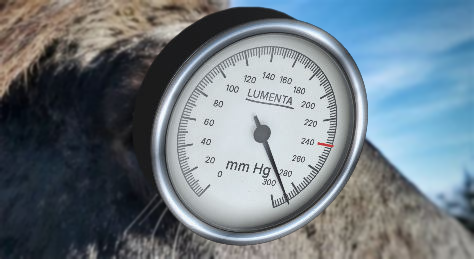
290 mmHg
